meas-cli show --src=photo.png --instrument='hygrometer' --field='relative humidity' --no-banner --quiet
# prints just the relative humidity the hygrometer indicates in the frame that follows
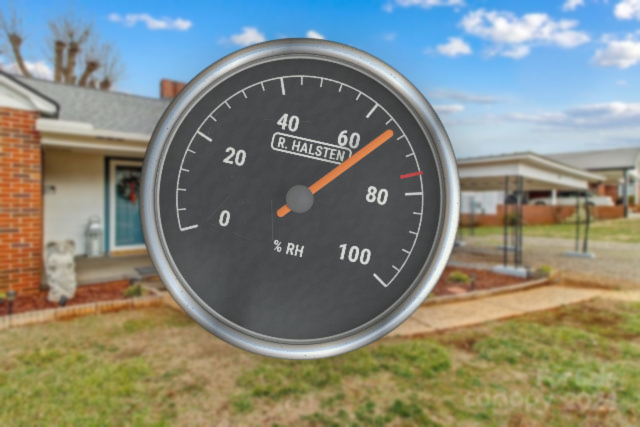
66 %
